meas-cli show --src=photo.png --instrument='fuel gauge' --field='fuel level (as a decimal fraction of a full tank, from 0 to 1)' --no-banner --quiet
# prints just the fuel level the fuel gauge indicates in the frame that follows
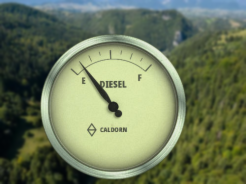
0.125
